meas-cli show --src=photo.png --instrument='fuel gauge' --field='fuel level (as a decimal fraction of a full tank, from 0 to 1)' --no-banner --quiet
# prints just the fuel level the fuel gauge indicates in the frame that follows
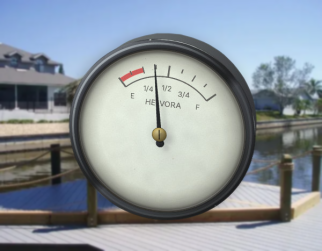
0.375
